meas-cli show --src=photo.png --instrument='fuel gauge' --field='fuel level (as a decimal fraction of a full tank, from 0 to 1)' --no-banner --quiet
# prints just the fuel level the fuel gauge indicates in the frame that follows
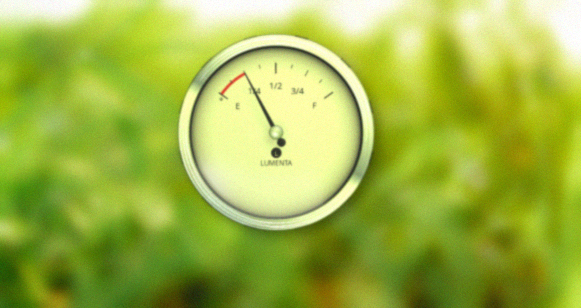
0.25
